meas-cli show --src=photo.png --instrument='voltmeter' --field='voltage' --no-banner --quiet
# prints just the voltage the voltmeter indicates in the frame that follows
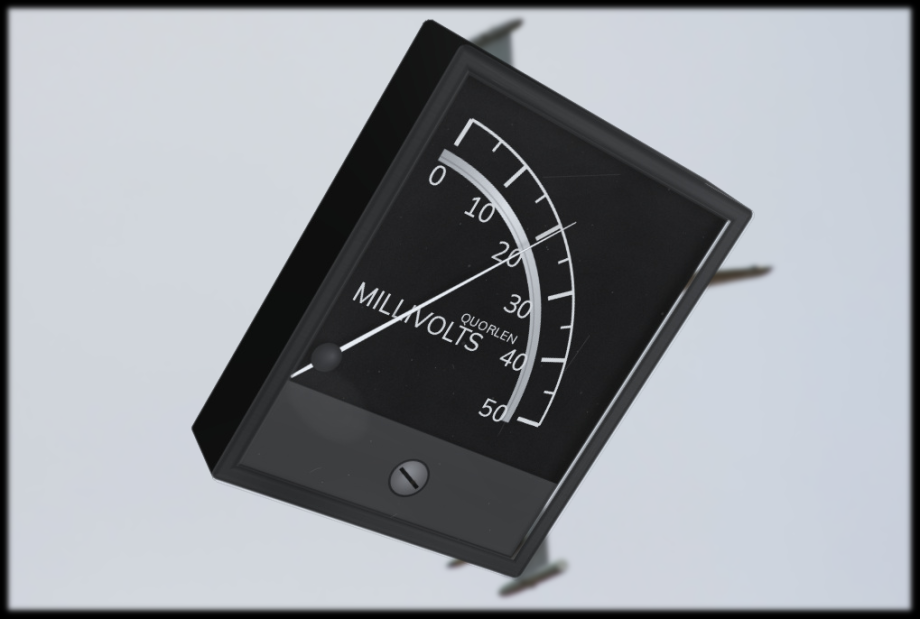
20 mV
